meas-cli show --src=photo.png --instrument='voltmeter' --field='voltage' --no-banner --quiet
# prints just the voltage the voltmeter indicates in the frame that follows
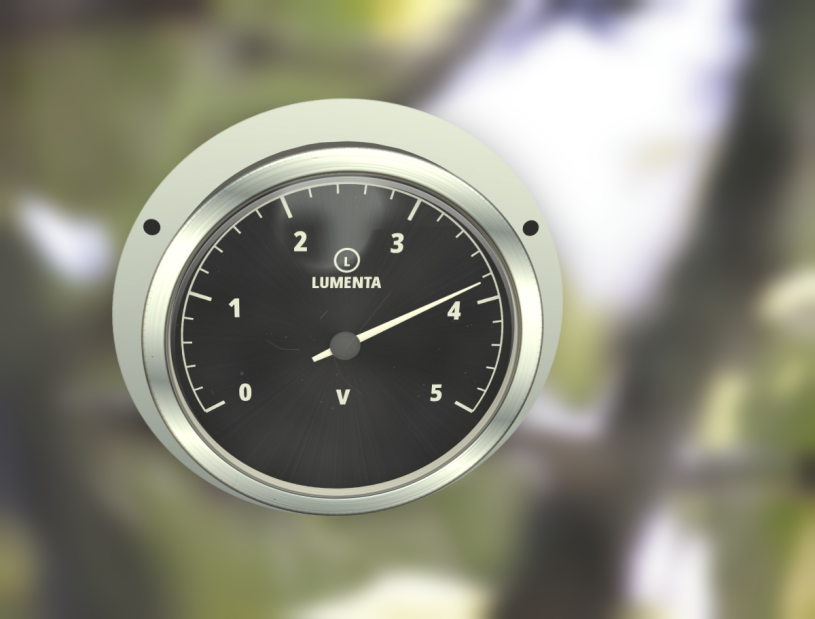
3.8 V
